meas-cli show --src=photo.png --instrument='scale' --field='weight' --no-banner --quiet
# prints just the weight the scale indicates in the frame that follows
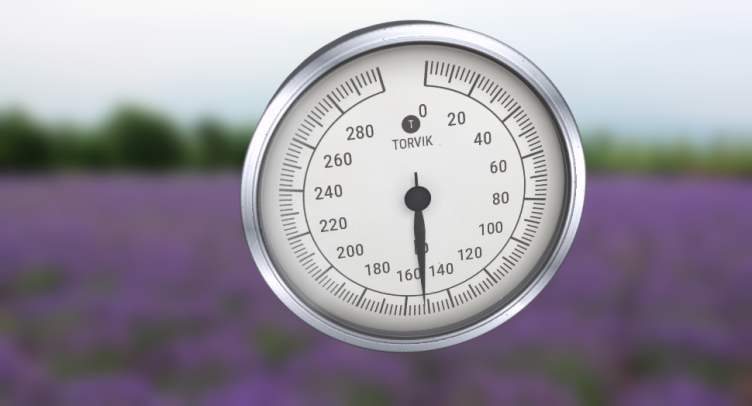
152 lb
